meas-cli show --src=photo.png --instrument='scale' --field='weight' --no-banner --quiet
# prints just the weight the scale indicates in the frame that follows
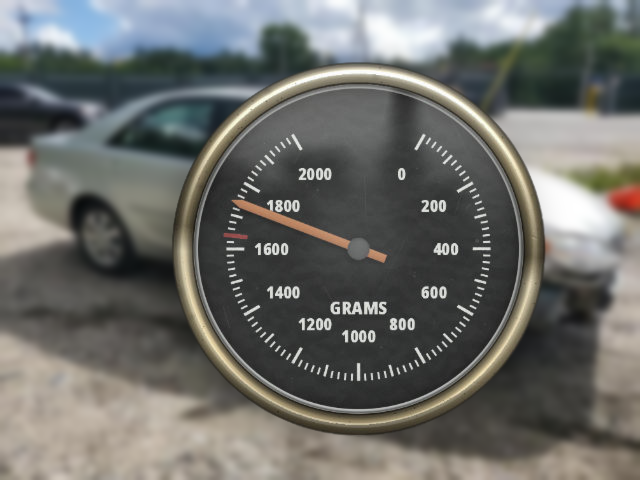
1740 g
